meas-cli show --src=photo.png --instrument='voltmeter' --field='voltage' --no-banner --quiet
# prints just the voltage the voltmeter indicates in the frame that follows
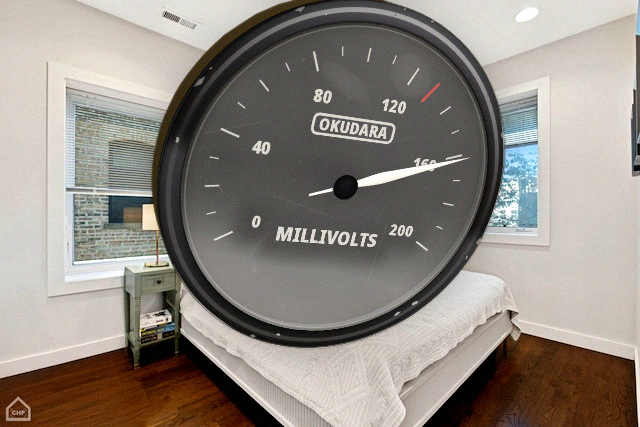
160 mV
